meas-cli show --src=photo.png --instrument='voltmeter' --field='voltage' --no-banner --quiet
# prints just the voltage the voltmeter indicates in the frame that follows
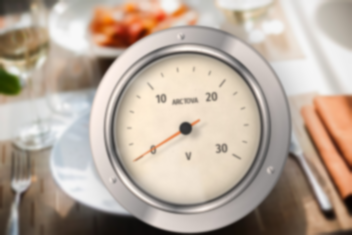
0 V
